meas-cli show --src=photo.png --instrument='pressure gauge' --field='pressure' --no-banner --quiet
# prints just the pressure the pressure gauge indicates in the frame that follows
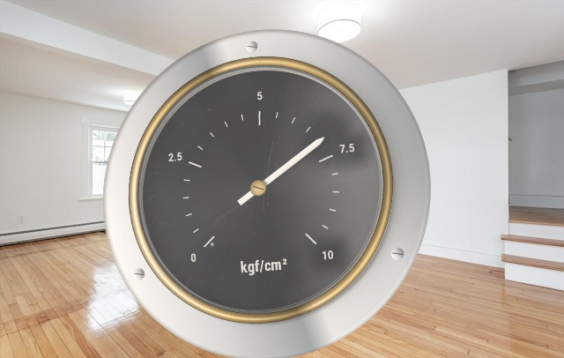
7 kg/cm²
